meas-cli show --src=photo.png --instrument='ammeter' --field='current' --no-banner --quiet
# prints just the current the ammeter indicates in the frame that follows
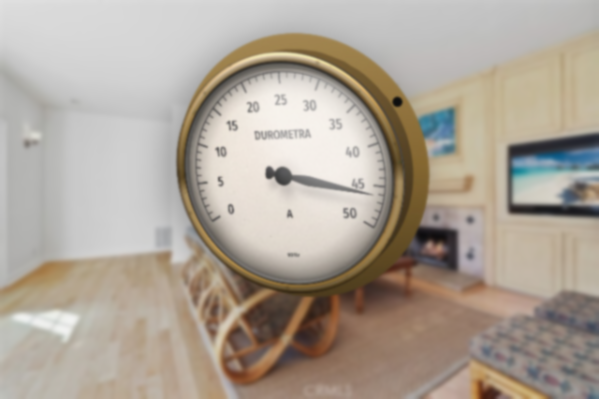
46 A
